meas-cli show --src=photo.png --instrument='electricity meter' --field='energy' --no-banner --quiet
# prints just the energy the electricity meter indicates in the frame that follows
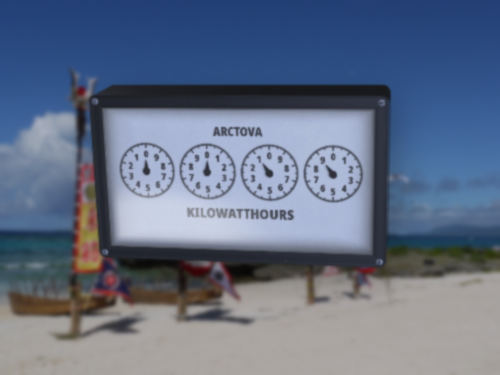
9 kWh
